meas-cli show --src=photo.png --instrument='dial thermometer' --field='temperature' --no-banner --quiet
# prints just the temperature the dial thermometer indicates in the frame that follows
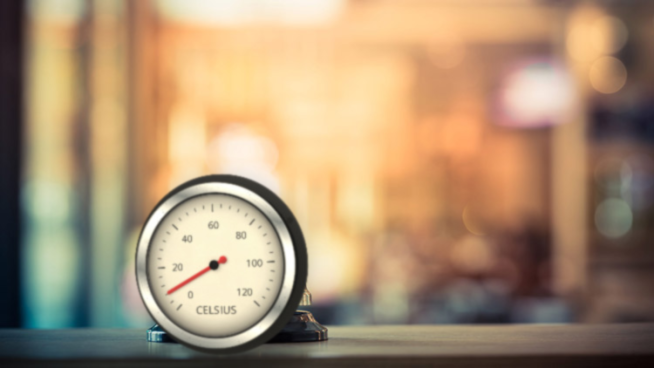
8 °C
